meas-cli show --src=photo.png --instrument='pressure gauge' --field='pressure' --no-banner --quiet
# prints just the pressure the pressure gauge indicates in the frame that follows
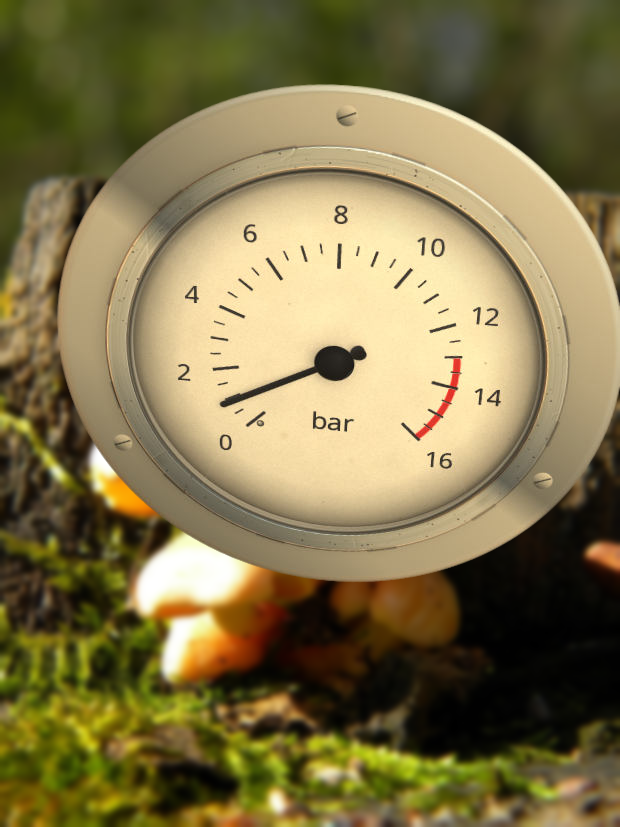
1 bar
